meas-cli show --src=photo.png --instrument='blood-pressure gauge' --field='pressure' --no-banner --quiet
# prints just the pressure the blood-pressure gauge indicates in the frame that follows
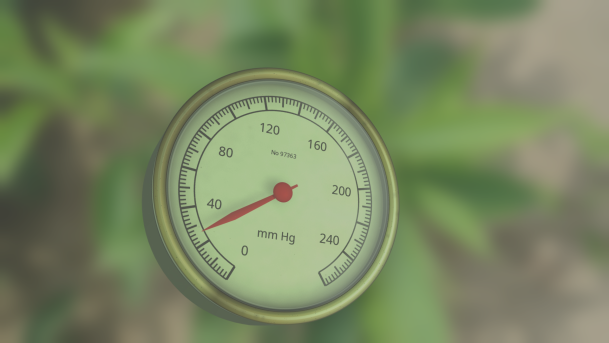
26 mmHg
